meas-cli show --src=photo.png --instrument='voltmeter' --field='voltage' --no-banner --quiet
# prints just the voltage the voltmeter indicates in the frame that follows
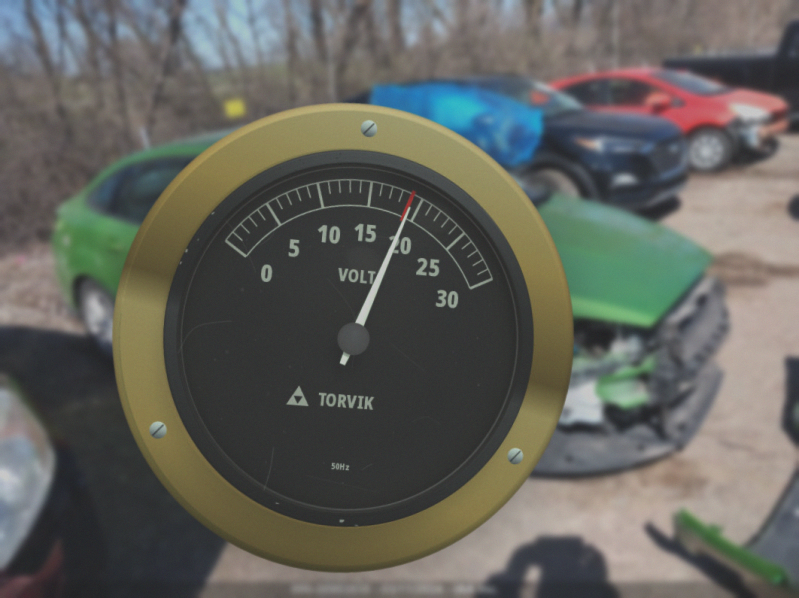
19 V
